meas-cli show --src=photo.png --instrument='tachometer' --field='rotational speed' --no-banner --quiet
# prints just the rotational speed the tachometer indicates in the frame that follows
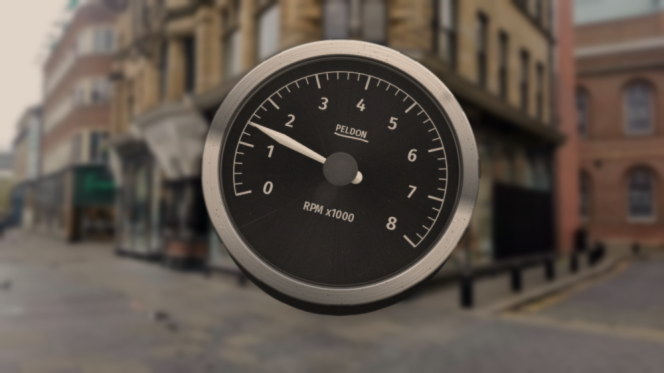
1400 rpm
